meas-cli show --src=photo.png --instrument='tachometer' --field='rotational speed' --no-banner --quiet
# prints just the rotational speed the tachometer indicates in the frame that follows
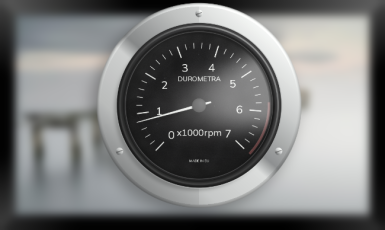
800 rpm
